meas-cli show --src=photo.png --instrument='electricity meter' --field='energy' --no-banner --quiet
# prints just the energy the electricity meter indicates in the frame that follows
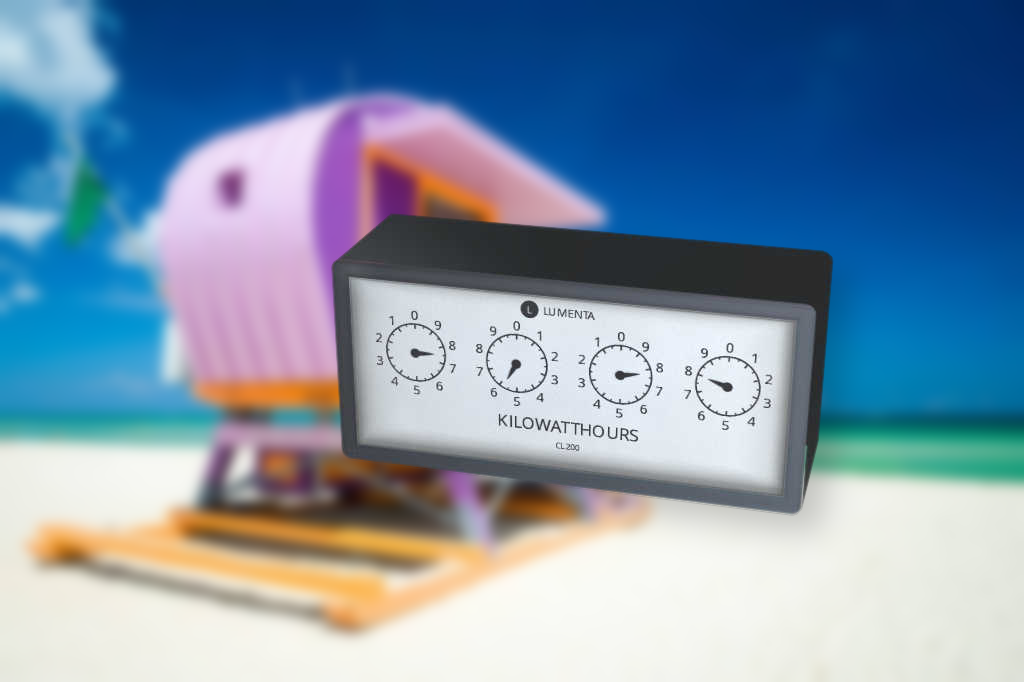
7578 kWh
